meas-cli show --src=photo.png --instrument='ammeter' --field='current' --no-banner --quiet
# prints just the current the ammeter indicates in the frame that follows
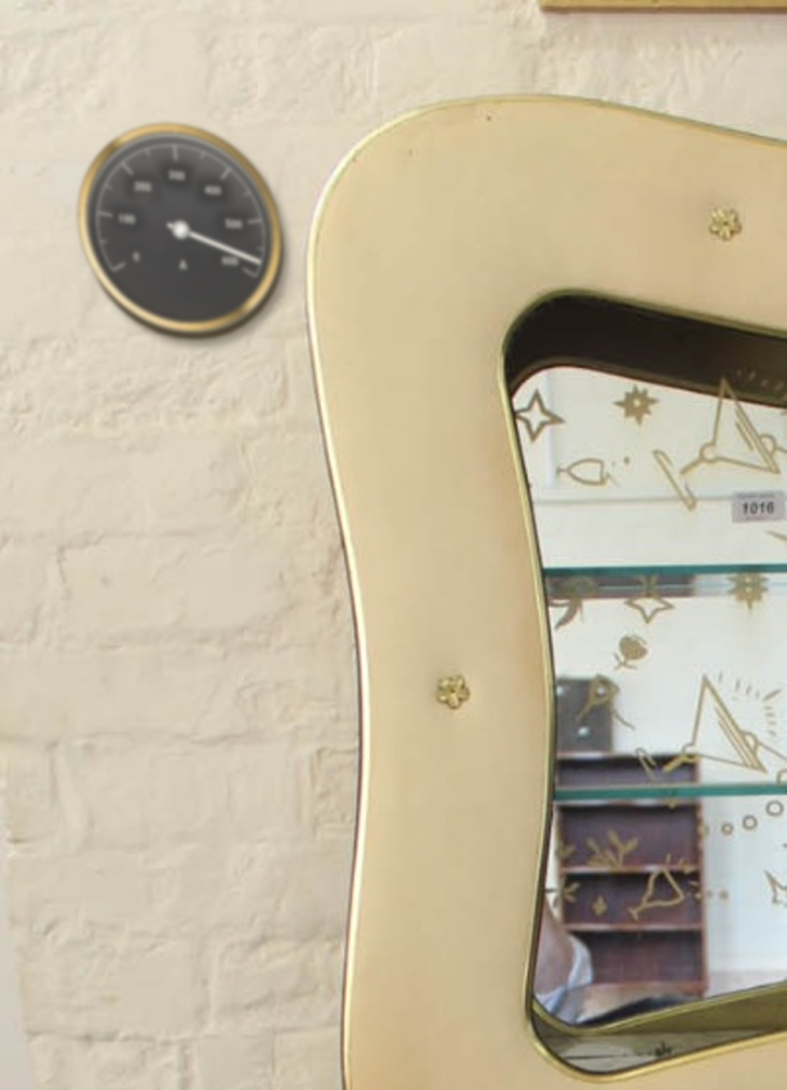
575 A
